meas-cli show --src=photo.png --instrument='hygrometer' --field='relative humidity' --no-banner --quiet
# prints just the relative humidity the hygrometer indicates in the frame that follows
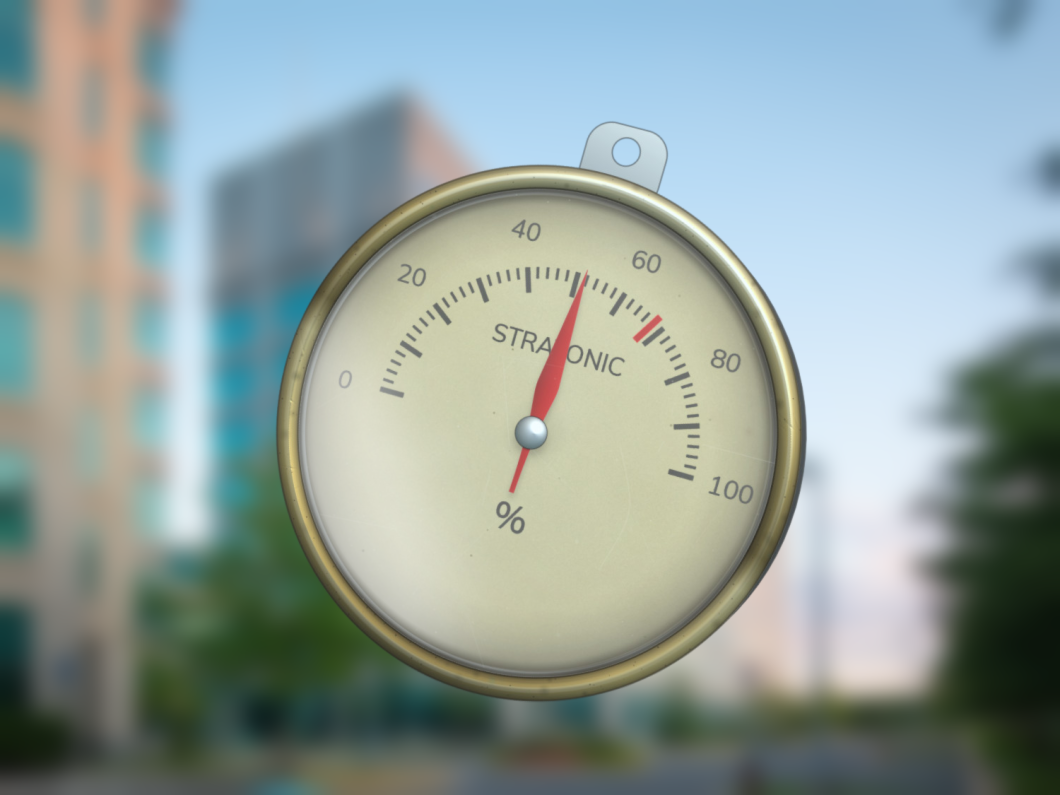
52 %
